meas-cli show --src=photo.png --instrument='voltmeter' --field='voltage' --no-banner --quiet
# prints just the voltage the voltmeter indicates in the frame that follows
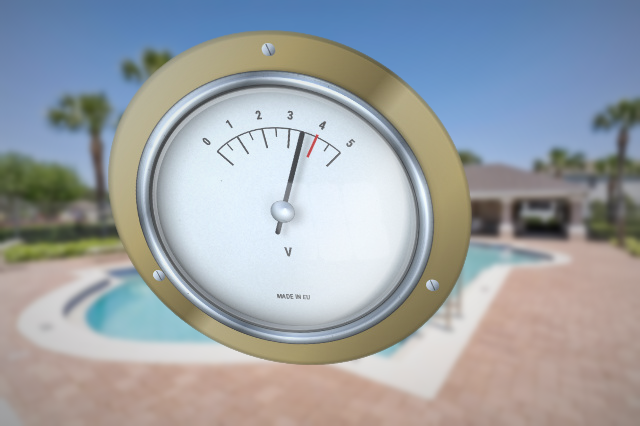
3.5 V
